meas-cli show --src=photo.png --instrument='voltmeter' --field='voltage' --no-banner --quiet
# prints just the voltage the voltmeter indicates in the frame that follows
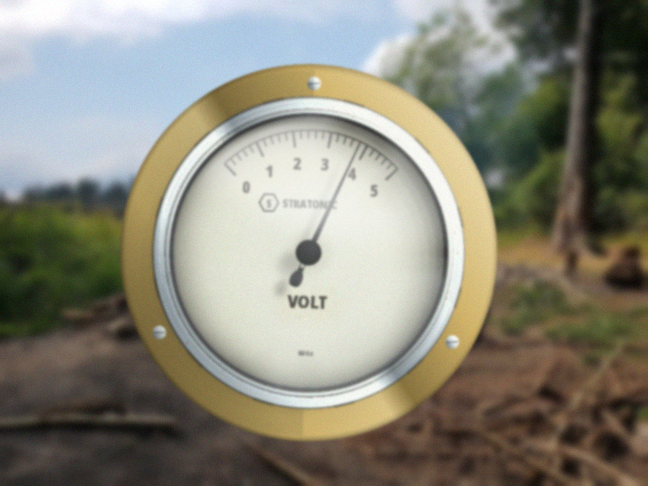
3.8 V
